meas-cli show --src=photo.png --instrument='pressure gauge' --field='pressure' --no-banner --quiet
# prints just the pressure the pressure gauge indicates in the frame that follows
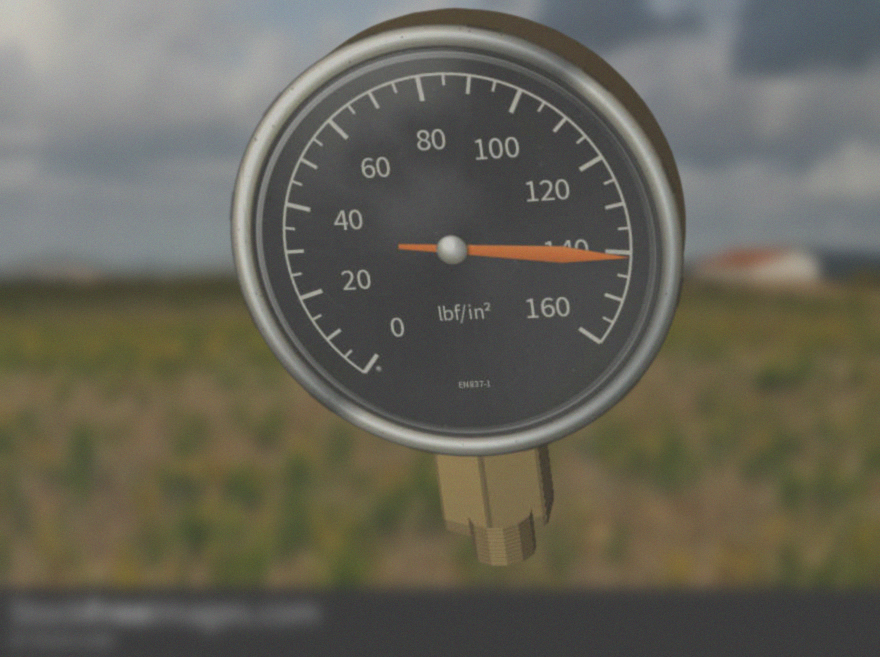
140 psi
